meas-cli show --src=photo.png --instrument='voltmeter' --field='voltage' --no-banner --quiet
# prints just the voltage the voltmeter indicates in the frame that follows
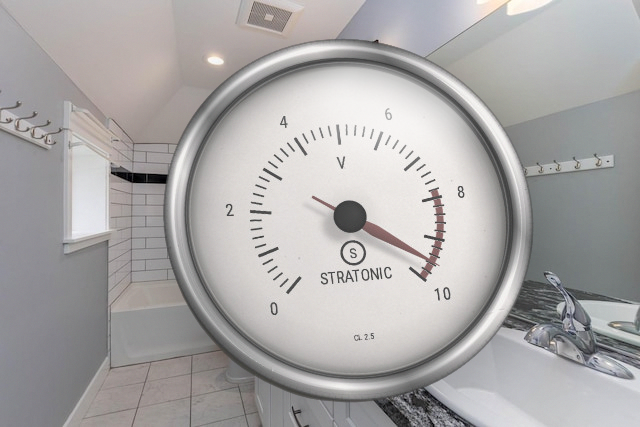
9.6 V
